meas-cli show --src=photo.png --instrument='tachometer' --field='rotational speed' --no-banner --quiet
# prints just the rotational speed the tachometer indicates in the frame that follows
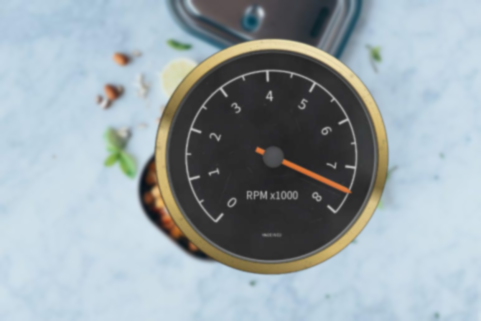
7500 rpm
